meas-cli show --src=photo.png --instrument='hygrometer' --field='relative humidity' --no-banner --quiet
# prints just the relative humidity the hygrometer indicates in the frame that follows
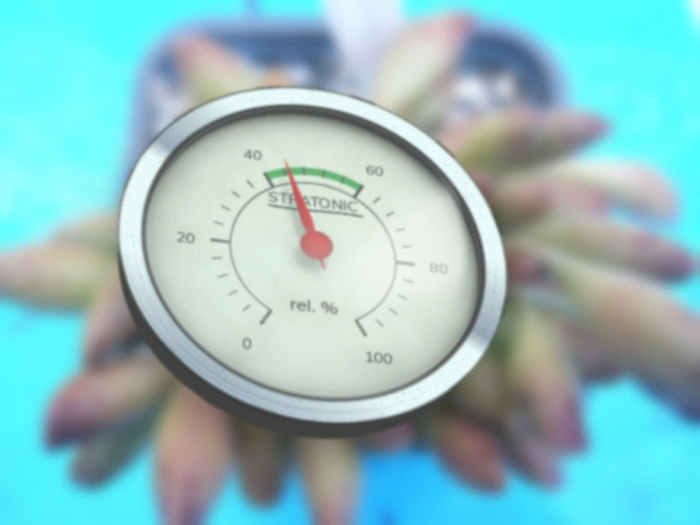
44 %
